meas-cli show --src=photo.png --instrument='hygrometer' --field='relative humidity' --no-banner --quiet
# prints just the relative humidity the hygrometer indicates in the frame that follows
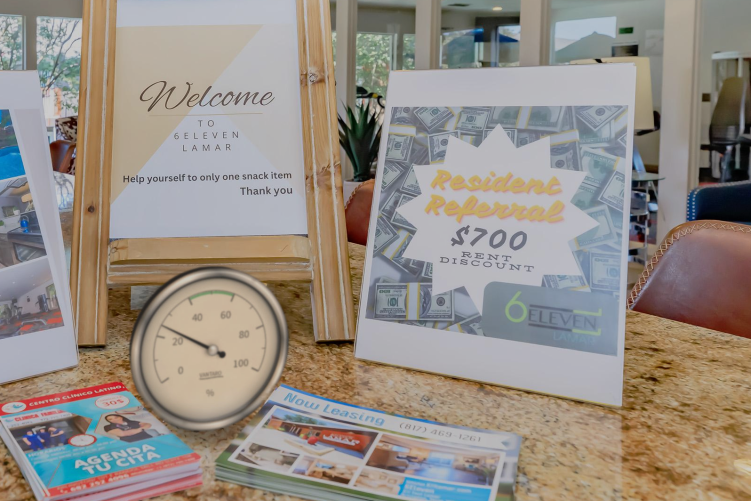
25 %
